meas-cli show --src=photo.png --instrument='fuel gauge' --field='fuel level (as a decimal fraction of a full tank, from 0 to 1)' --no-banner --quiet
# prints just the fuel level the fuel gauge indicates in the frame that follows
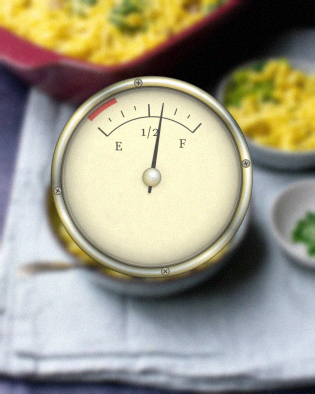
0.625
